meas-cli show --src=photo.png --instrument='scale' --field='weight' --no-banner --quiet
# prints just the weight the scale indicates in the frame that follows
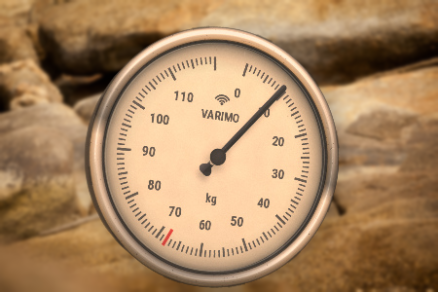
9 kg
